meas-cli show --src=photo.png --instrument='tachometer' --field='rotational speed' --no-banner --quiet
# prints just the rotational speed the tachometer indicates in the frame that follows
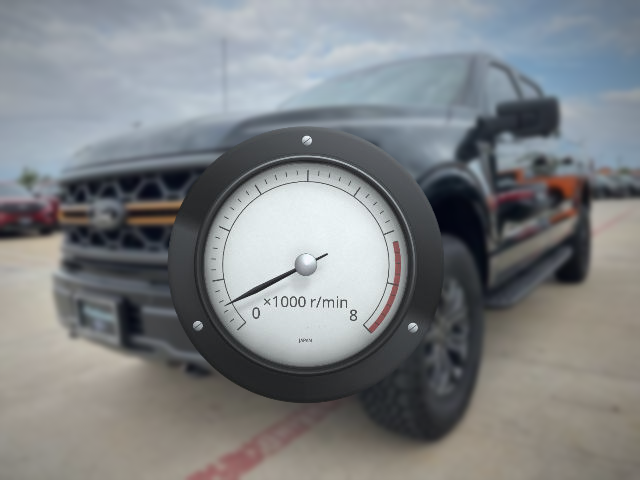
500 rpm
